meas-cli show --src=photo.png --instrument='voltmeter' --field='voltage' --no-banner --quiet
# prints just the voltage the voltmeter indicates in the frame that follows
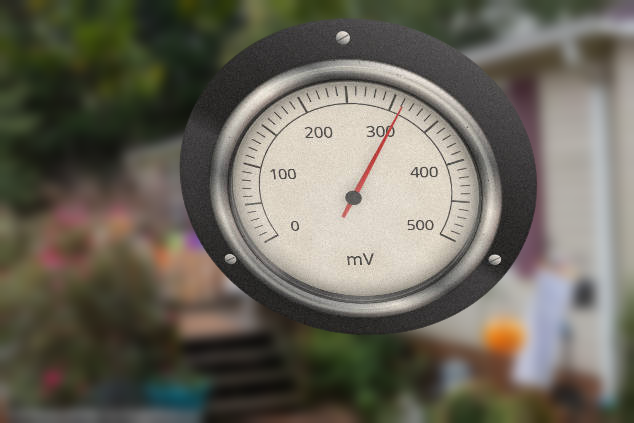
310 mV
